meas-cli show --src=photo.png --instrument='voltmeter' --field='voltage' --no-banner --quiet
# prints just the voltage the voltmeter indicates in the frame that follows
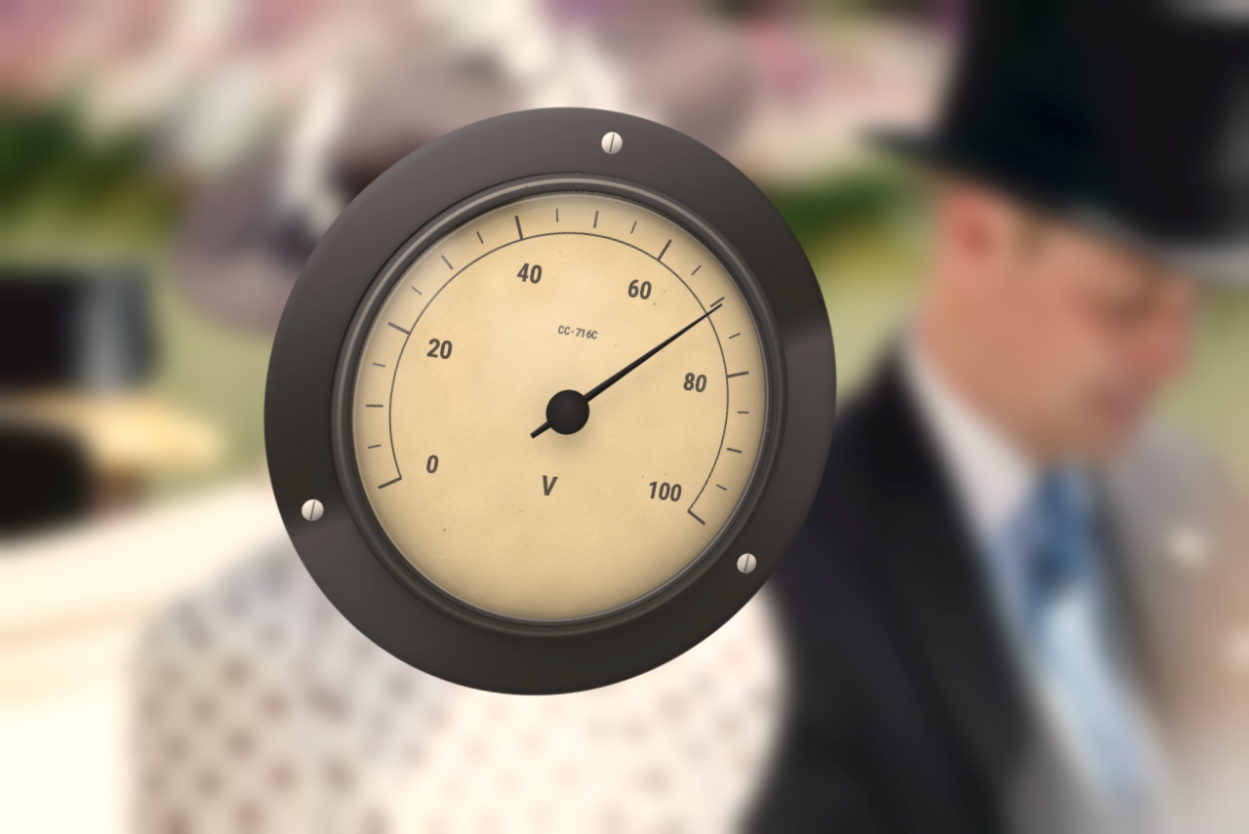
70 V
